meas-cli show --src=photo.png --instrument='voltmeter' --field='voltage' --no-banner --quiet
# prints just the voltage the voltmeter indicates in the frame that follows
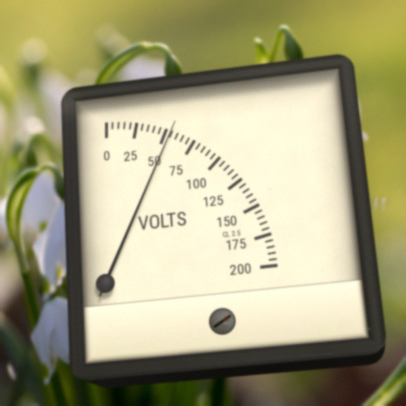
55 V
